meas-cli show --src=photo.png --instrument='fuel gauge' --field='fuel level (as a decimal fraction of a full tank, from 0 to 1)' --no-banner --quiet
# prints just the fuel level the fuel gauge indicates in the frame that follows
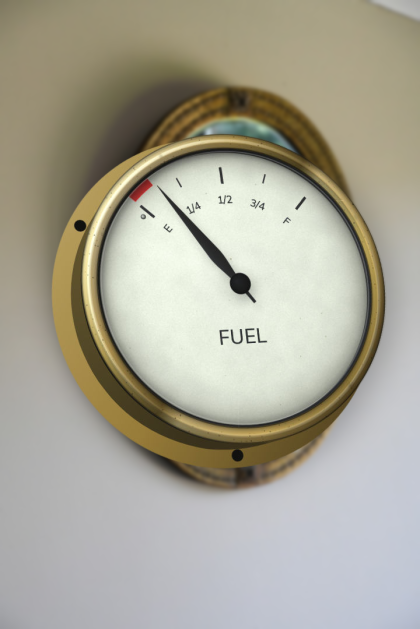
0.125
